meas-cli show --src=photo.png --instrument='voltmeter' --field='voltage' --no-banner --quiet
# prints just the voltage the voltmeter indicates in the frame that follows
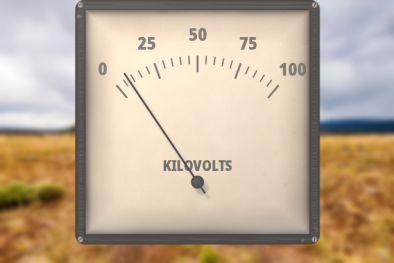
7.5 kV
